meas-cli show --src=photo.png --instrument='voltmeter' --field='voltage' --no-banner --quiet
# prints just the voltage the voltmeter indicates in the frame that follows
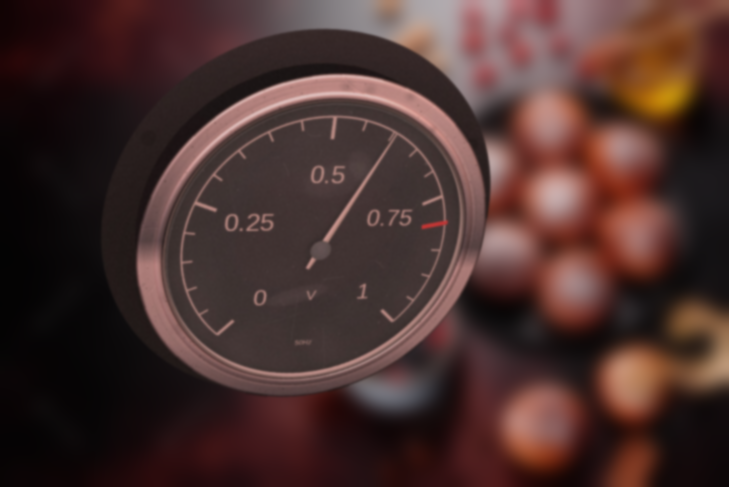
0.6 V
